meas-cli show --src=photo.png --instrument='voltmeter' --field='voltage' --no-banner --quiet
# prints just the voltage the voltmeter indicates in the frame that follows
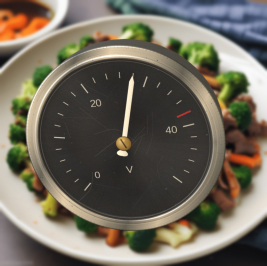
28 V
